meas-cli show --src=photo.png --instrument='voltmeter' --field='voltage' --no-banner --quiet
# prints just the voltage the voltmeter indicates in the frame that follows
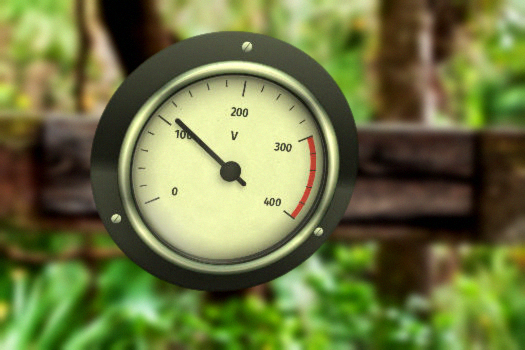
110 V
